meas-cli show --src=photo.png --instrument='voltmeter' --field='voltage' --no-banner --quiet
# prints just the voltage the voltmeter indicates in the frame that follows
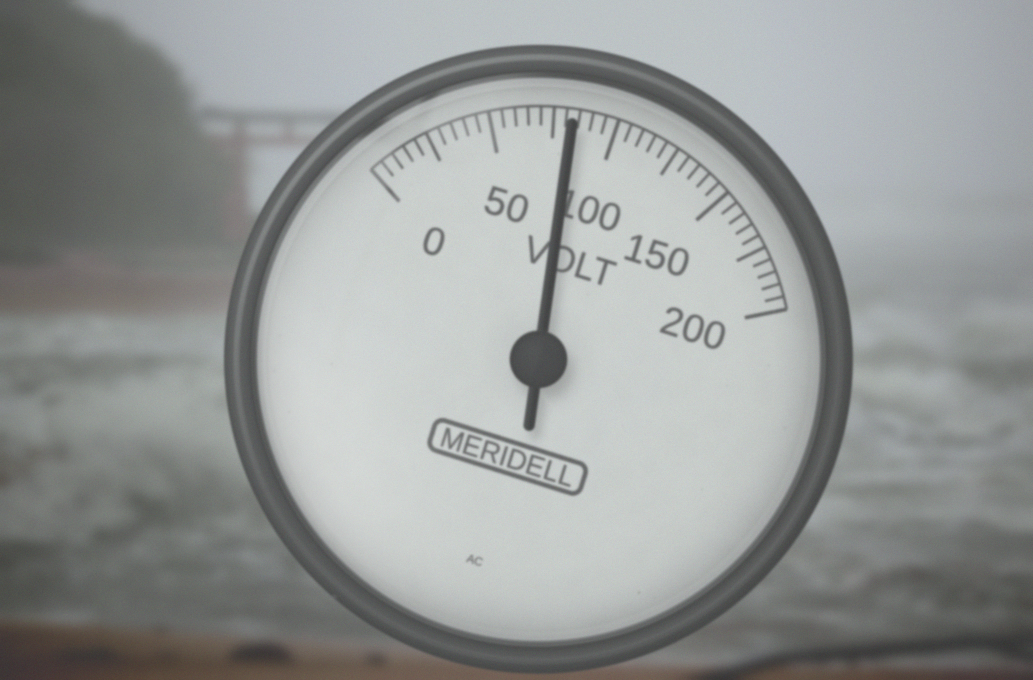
82.5 V
